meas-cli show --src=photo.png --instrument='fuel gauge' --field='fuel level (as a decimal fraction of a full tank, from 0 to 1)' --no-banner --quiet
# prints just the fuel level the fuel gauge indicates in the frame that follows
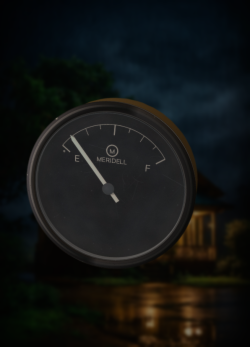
0.125
